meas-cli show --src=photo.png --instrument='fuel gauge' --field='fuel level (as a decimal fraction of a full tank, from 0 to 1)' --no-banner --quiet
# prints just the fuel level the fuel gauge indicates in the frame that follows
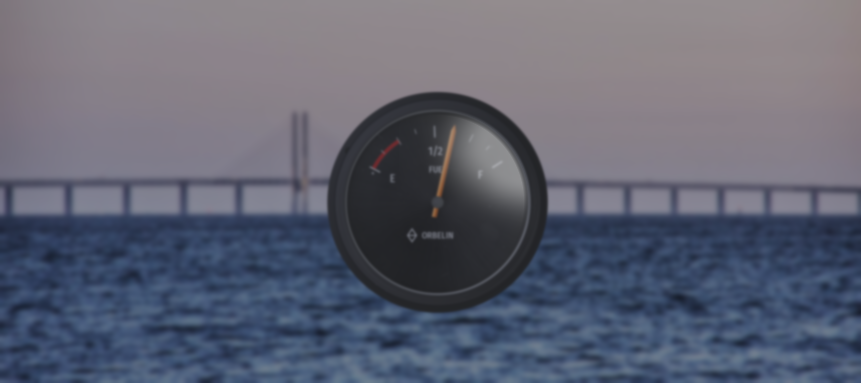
0.625
